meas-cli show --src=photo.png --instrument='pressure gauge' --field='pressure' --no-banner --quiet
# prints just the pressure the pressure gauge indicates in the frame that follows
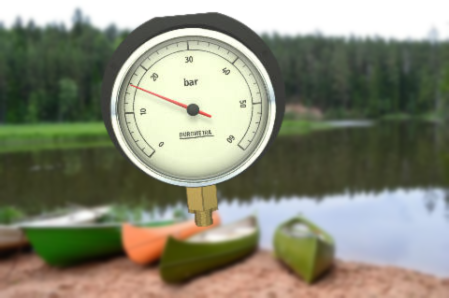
16 bar
